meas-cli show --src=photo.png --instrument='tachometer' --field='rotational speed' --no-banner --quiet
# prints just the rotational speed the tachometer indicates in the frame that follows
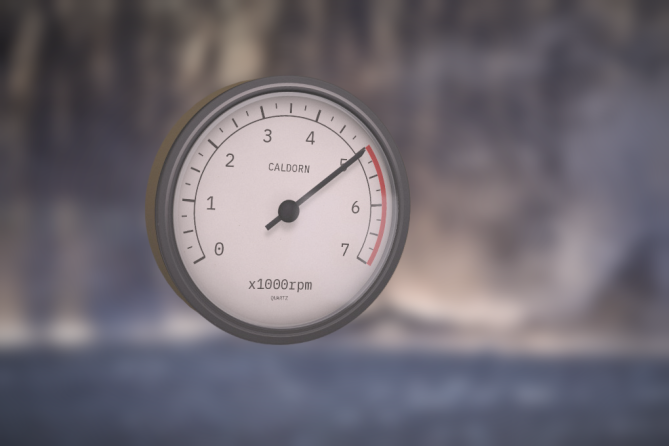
5000 rpm
